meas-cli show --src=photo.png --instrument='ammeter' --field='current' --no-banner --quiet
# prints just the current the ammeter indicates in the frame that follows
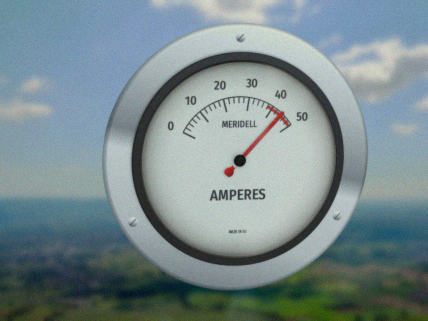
44 A
